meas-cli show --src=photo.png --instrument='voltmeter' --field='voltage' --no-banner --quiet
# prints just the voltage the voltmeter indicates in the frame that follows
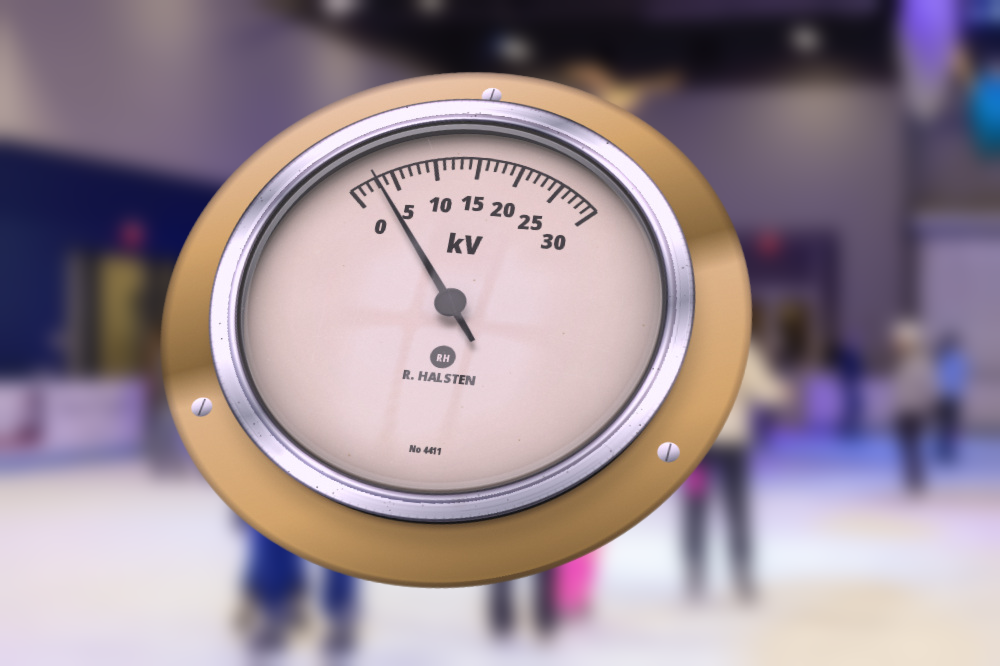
3 kV
